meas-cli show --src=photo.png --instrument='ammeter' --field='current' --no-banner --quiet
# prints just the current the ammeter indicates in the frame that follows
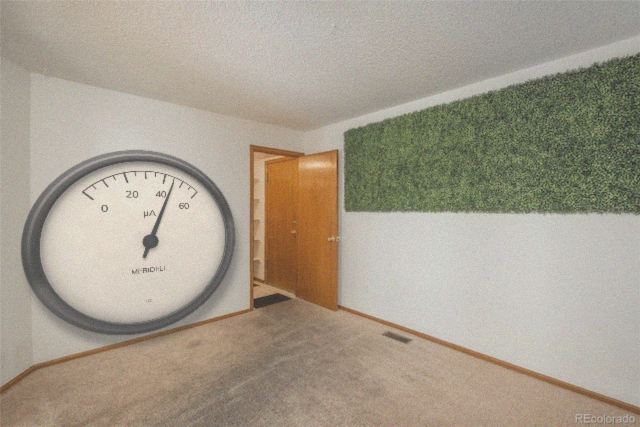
45 µA
